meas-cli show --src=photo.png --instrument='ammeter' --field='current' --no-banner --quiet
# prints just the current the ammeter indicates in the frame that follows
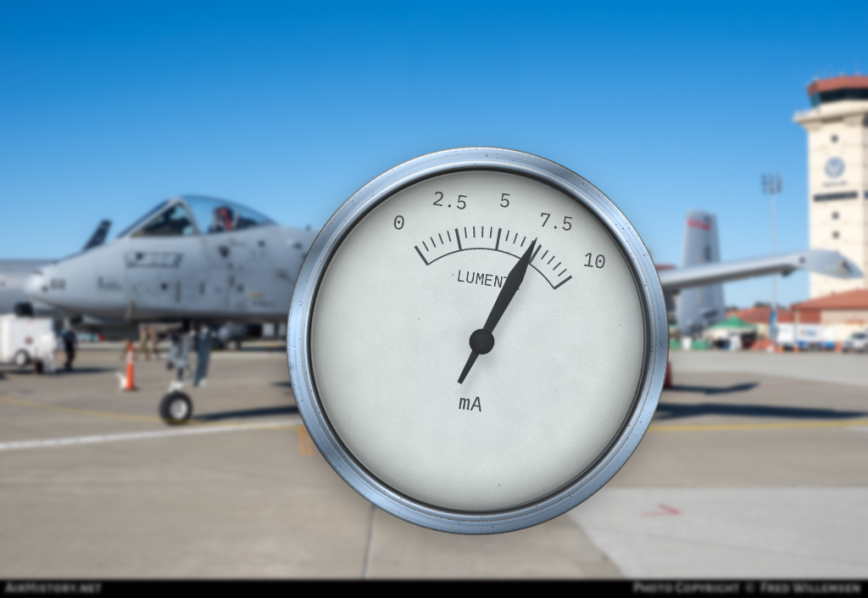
7 mA
